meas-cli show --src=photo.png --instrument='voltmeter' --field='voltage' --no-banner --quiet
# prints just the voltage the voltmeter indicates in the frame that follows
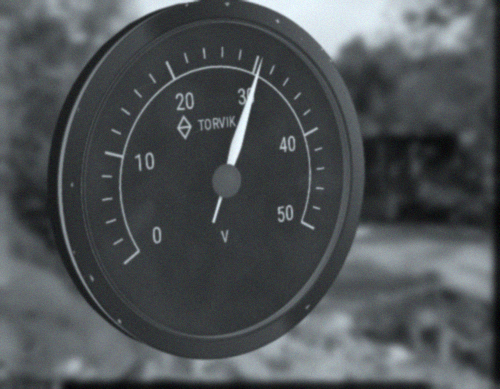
30 V
